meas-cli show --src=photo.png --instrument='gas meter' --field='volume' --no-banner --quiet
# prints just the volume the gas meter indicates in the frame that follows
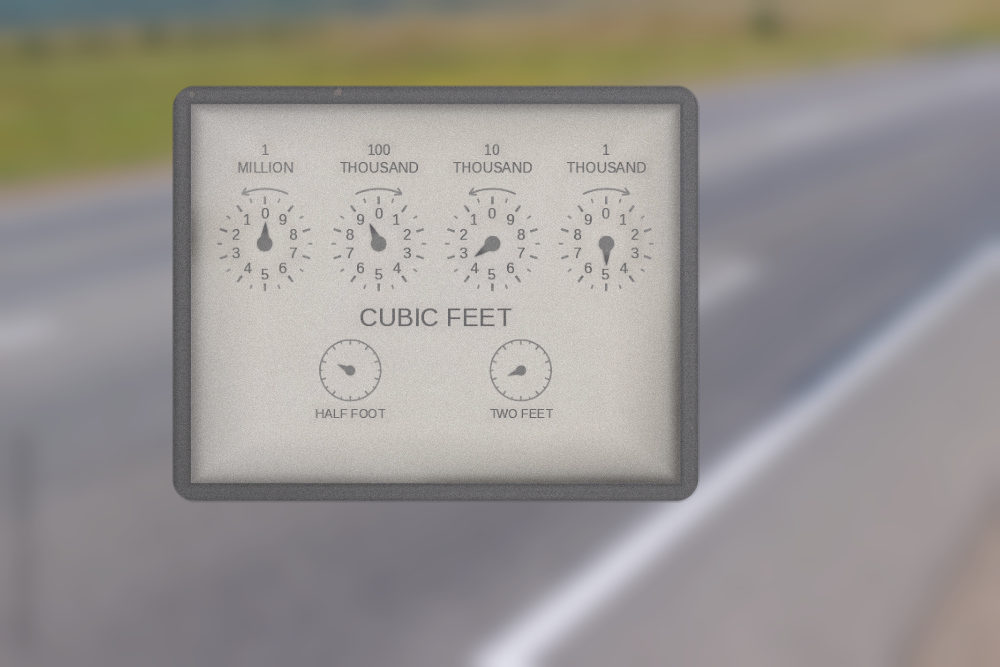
993500 ft³
